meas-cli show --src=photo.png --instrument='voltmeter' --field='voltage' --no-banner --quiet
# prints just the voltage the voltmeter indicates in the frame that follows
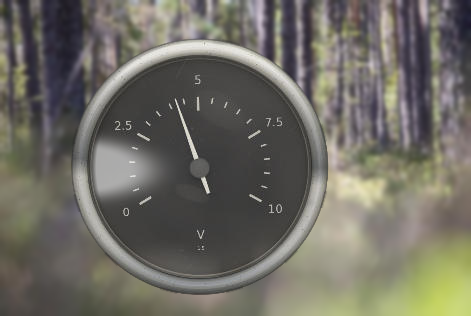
4.25 V
